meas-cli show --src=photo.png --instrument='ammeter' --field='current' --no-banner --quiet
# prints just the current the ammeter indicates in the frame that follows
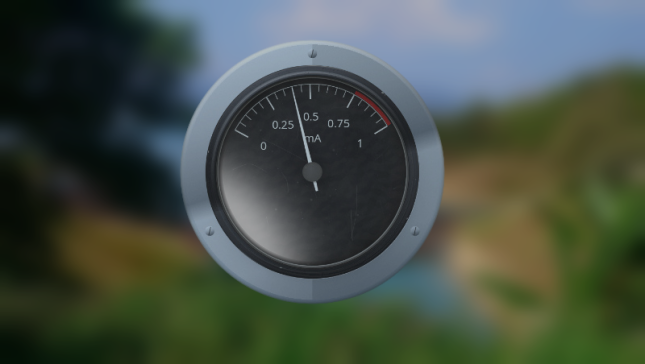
0.4 mA
